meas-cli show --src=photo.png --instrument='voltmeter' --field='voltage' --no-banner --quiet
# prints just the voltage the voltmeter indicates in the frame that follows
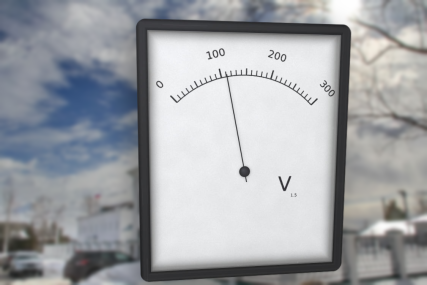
110 V
